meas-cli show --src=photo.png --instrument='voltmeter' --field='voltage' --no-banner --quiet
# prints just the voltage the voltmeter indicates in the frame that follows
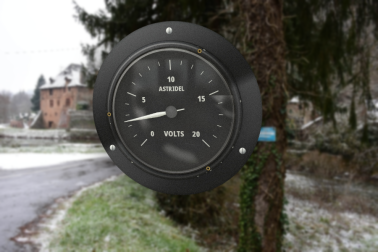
2.5 V
